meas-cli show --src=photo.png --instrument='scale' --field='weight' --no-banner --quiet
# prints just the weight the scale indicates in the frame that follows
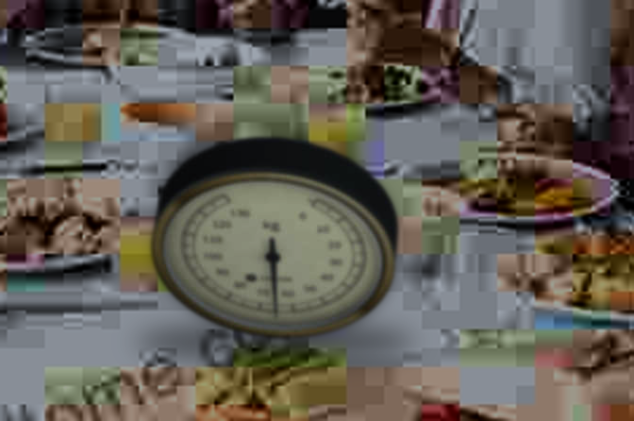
65 kg
